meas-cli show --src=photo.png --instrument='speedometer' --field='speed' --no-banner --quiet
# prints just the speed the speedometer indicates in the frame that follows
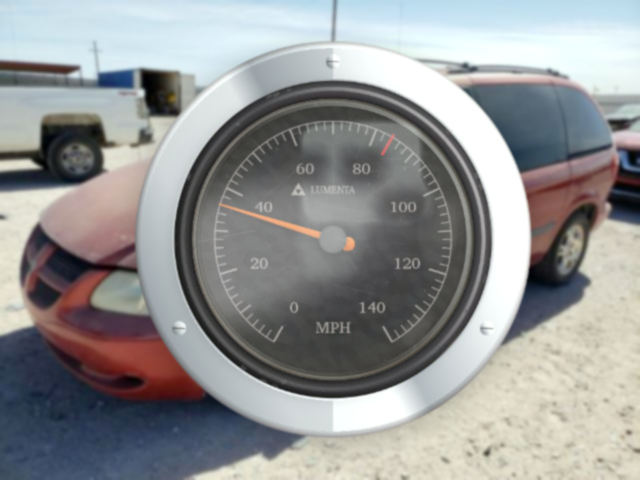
36 mph
